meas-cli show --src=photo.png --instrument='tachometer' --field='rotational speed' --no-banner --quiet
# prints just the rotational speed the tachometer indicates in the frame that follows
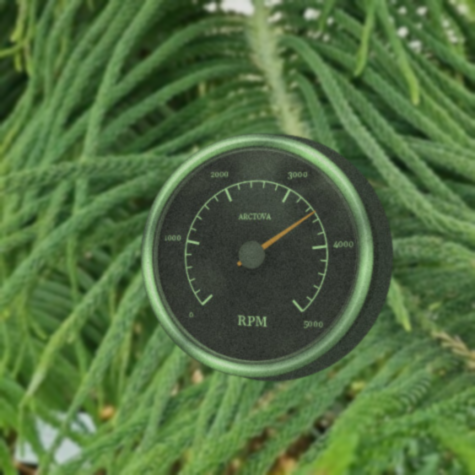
3500 rpm
